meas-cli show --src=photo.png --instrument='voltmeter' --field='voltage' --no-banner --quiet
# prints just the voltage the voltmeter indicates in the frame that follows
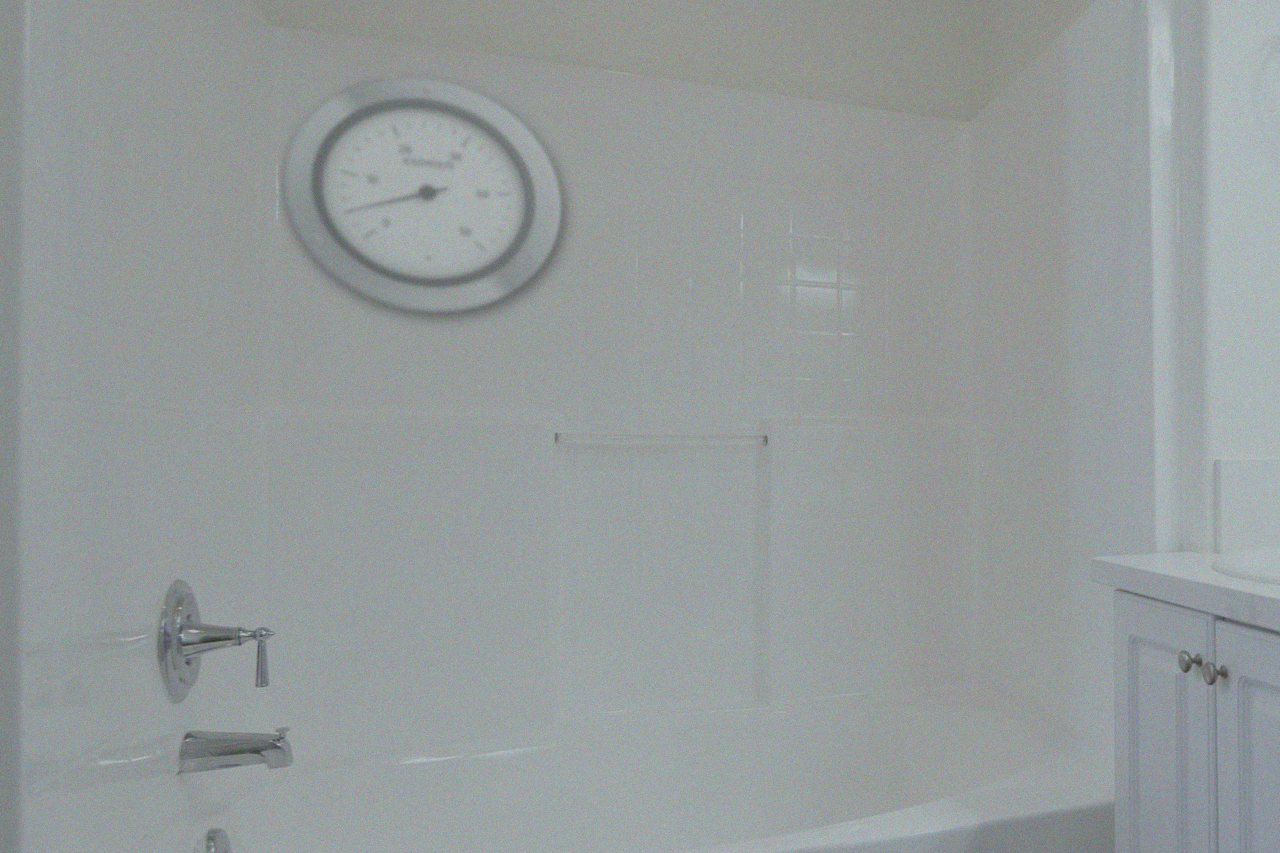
4 kV
